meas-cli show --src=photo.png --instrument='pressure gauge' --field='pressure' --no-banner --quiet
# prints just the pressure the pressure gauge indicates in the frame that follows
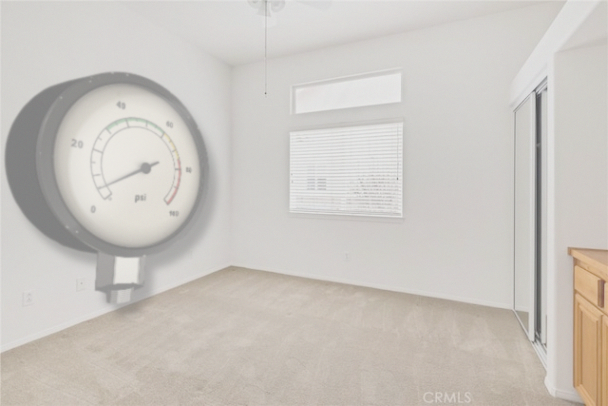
5 psi
